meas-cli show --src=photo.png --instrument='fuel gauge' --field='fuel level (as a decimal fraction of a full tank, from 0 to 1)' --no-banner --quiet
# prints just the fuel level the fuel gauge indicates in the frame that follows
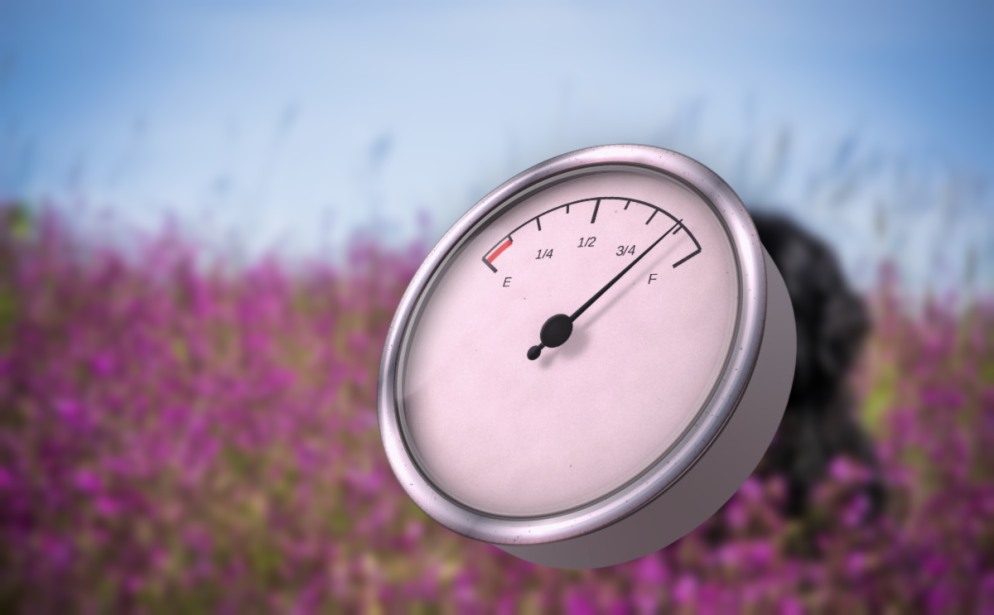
0.875
